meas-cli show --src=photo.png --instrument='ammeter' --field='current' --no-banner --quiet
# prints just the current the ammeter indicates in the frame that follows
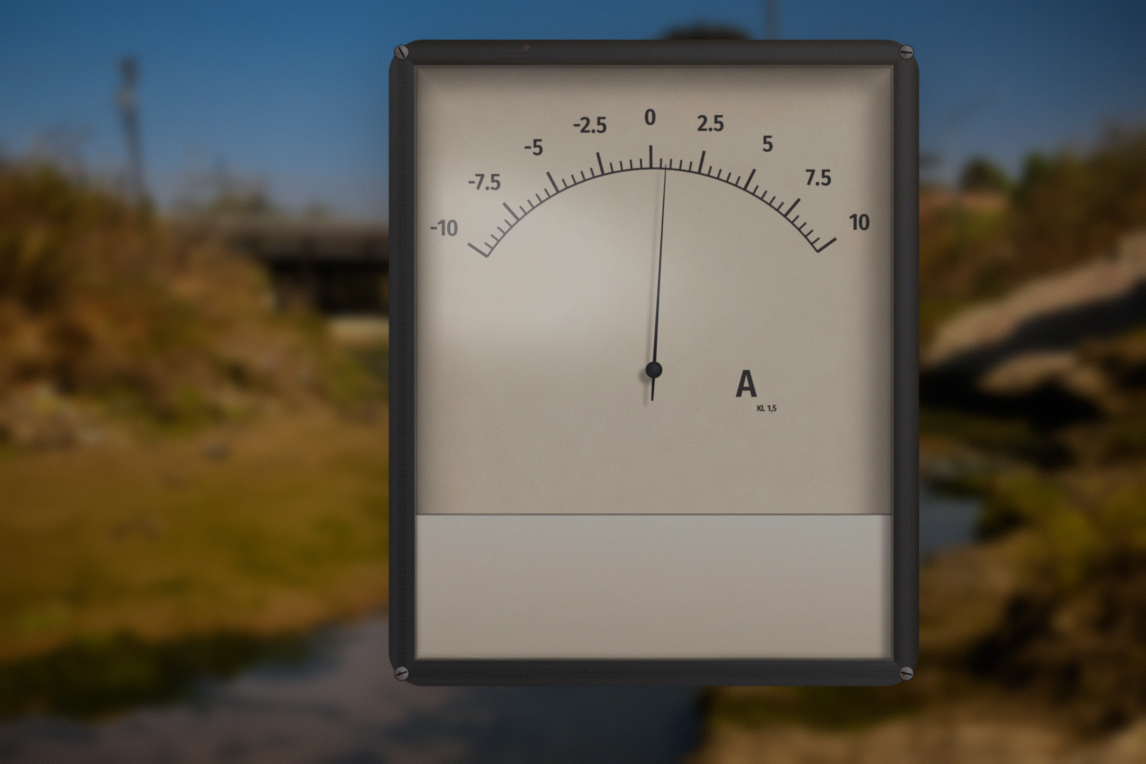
0.75 A
